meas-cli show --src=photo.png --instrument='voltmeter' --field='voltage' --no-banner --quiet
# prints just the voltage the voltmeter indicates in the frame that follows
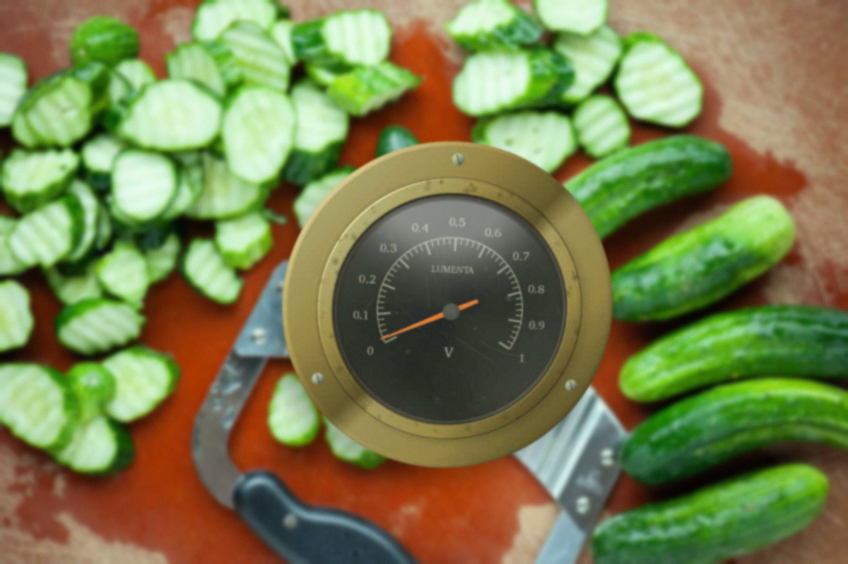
0.02 V
